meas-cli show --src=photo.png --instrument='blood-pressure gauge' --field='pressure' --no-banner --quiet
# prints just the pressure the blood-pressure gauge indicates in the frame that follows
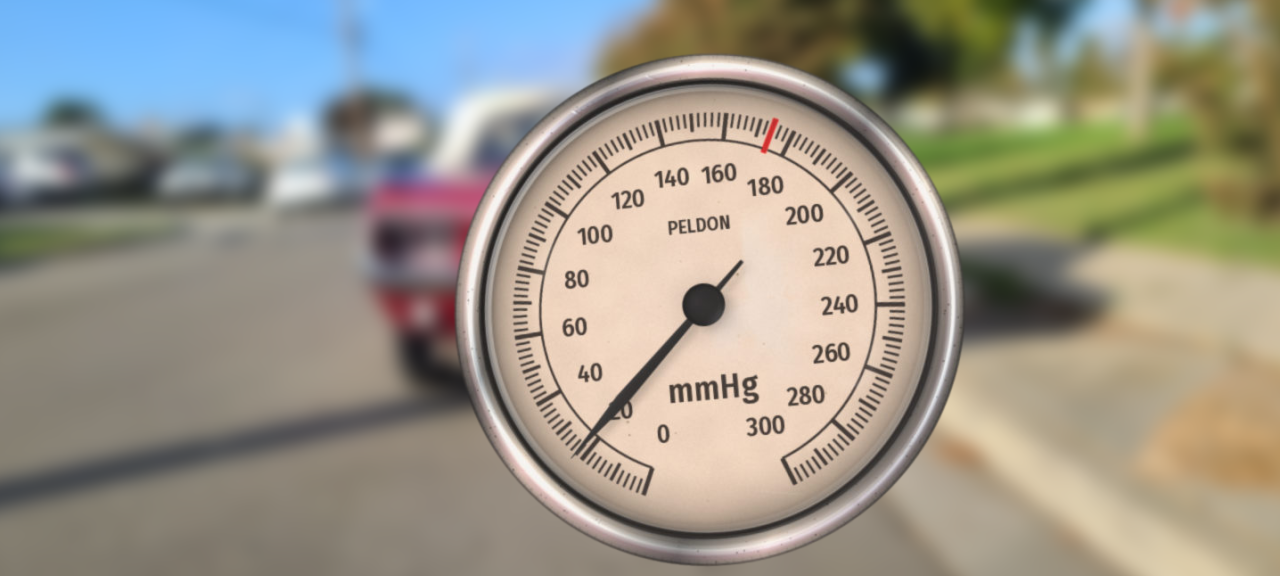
22 mmHg
